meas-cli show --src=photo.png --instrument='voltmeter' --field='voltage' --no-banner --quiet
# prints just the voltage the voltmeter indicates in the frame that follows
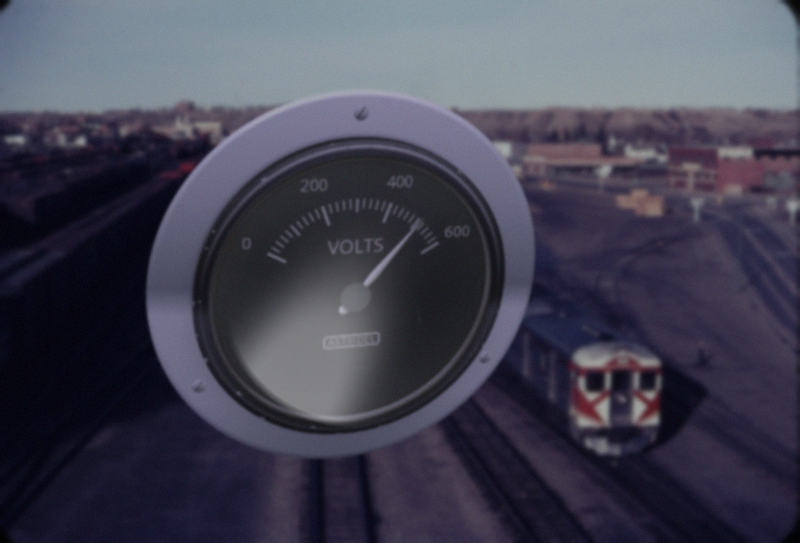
500 V
